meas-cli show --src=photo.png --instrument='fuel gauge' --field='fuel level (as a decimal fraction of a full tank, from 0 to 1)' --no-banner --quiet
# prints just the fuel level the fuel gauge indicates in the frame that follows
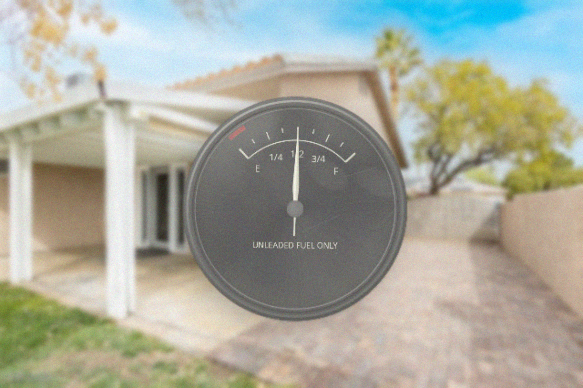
0.5
